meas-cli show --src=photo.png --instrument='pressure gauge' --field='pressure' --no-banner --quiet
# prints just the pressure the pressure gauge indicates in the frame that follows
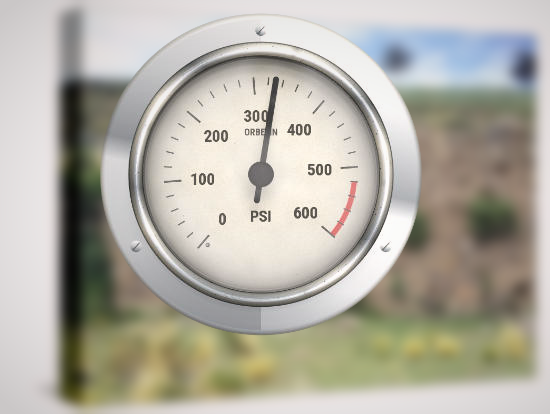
330 psi
